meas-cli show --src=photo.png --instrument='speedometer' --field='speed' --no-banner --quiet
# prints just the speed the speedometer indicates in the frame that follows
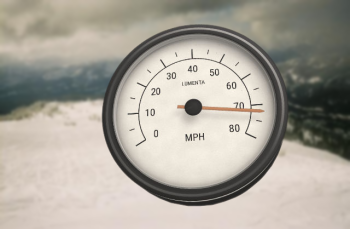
72.5 mph
